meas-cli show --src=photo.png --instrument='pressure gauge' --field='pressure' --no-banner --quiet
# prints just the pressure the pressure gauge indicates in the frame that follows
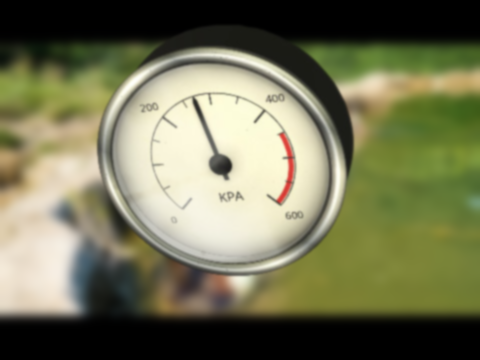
275 kPa
